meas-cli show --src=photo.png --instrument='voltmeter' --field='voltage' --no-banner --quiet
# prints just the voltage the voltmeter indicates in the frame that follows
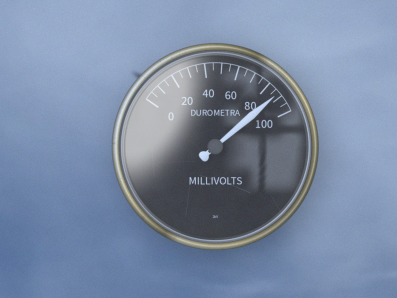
87.5 mV
